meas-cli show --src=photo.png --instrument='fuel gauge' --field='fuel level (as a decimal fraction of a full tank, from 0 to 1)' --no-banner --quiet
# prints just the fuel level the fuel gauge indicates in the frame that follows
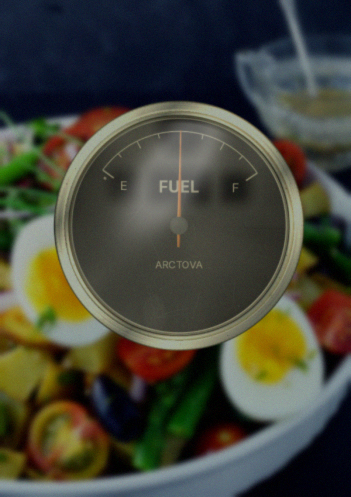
0.5
